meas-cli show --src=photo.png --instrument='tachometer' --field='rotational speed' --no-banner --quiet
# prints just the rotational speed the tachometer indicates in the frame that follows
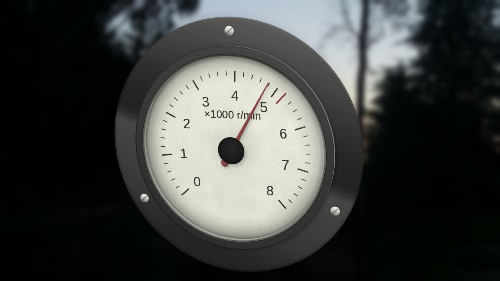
4800 rpm
